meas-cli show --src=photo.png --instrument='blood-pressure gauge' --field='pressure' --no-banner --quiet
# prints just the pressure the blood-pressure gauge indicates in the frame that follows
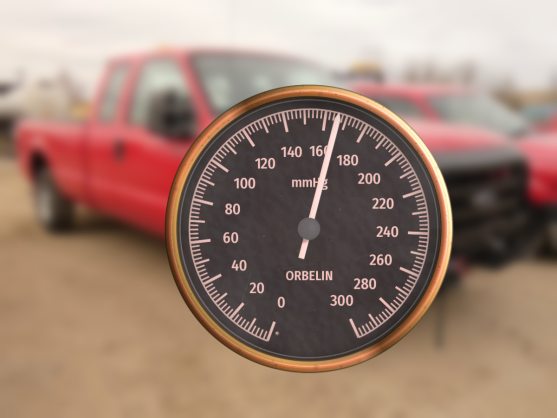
166 mmHg
